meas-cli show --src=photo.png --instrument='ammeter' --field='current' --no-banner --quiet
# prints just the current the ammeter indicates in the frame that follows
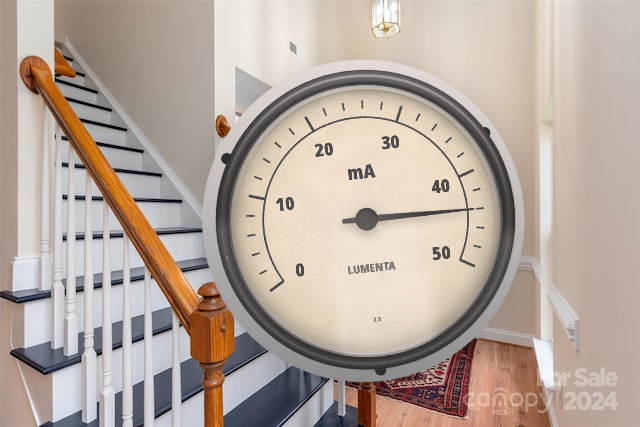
44 mA
